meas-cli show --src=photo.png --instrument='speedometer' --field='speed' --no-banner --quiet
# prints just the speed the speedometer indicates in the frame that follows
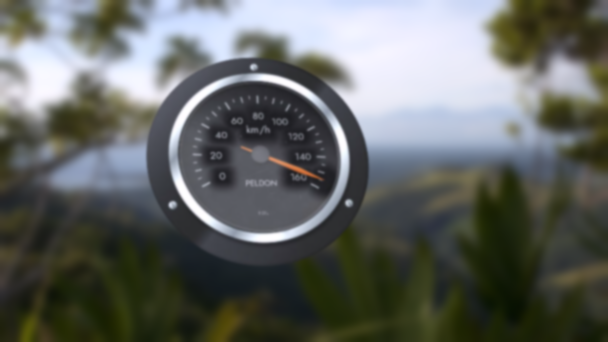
155 km/h
